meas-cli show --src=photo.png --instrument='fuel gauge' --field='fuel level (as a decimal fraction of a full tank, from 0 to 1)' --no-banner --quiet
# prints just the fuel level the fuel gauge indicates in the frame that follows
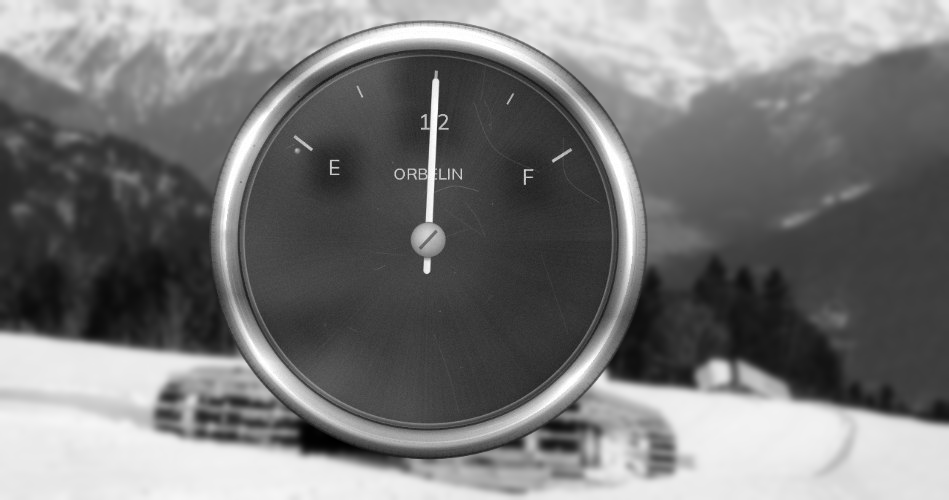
0.5
